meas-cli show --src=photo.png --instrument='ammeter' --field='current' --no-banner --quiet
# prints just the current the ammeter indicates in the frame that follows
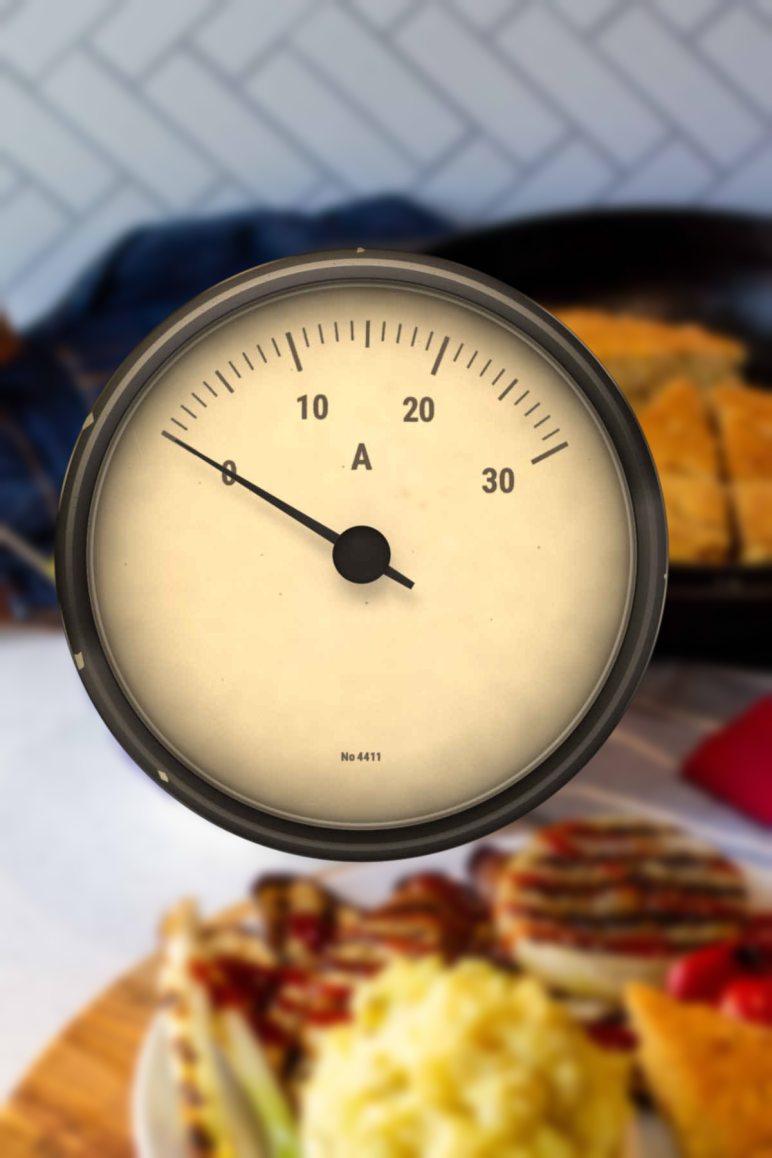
0 A
